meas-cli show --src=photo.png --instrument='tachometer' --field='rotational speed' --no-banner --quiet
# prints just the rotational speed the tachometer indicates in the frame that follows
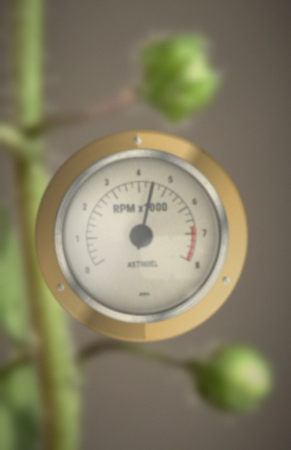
4500 rpm
